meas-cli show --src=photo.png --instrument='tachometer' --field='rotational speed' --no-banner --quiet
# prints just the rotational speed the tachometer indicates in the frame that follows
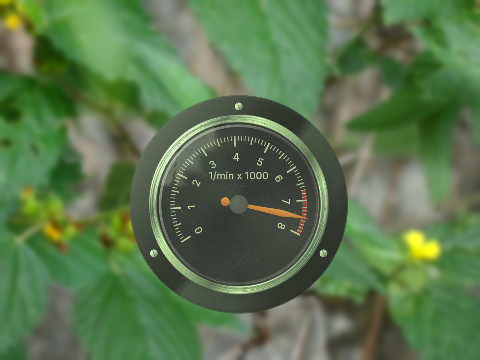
7500 rpm
